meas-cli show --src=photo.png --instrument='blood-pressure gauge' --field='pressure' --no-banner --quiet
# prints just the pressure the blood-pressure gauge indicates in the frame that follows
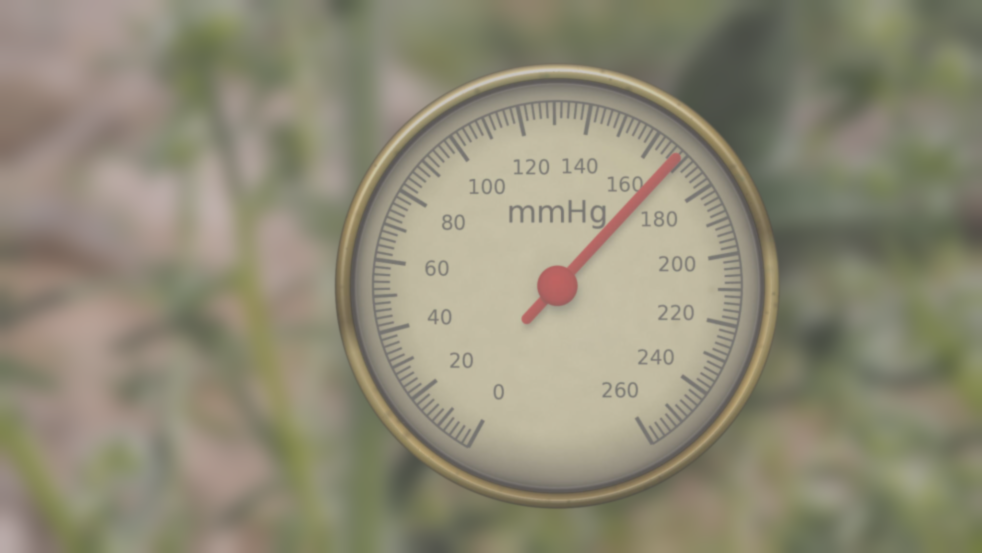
168 mmHg
